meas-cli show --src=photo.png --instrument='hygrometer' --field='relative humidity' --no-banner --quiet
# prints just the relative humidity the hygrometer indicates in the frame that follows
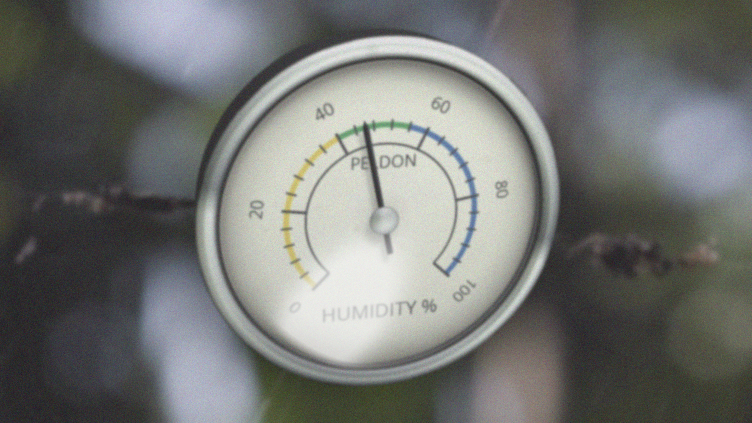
46 %
